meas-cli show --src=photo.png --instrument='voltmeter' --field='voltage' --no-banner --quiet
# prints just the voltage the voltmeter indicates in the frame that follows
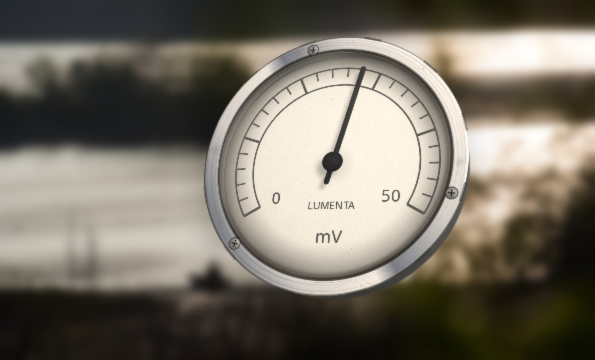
28 mV
